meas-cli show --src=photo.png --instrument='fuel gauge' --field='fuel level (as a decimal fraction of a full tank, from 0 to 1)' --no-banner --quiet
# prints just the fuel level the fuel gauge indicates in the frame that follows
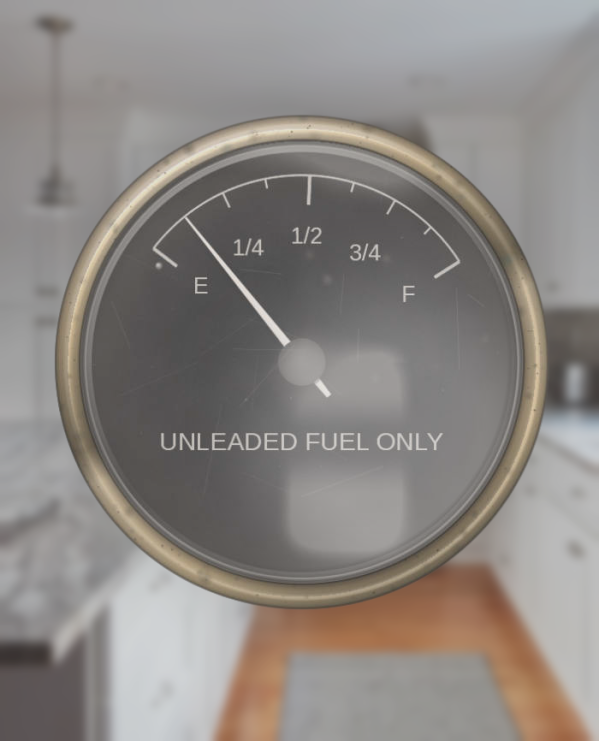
0.125
